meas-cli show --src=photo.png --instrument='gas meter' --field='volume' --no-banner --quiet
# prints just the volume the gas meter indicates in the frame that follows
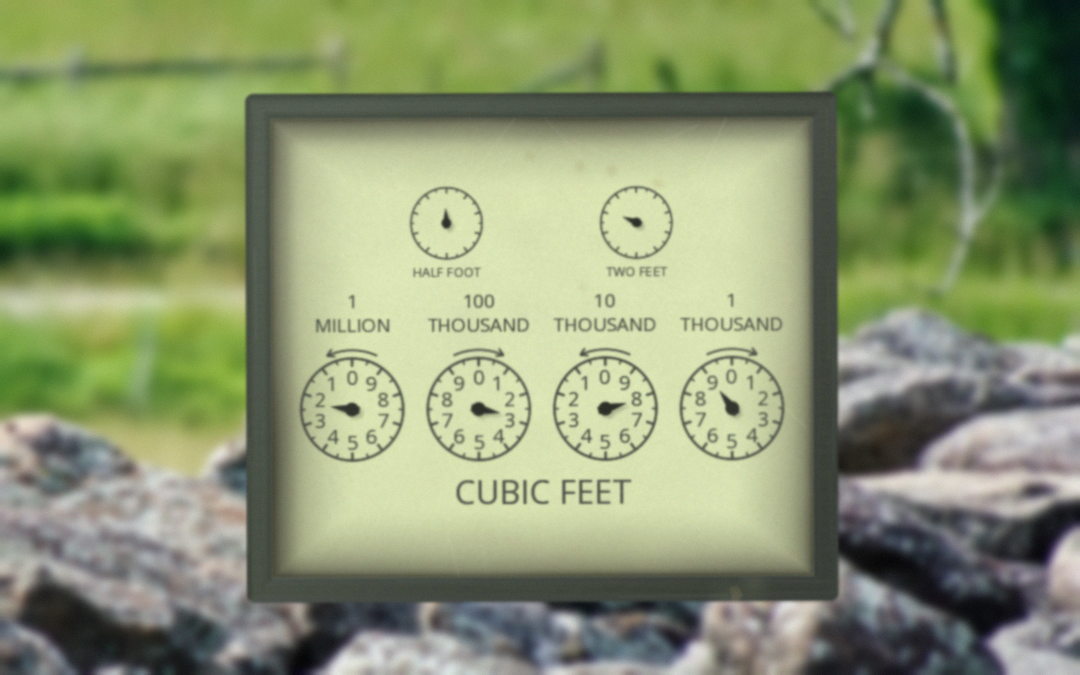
227900 ft³
